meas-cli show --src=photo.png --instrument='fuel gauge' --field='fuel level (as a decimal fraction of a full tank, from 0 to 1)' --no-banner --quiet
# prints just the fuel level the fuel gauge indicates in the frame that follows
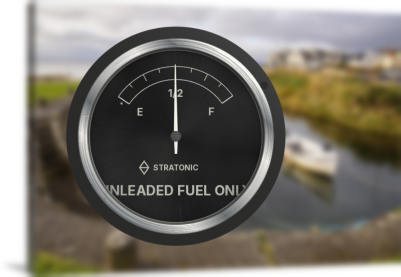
0.5
